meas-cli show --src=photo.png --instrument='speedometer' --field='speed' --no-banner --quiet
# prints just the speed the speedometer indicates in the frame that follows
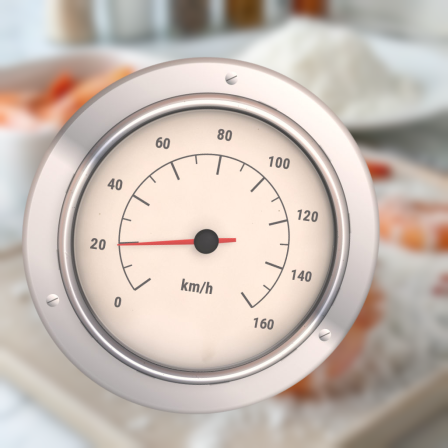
20 km/h
